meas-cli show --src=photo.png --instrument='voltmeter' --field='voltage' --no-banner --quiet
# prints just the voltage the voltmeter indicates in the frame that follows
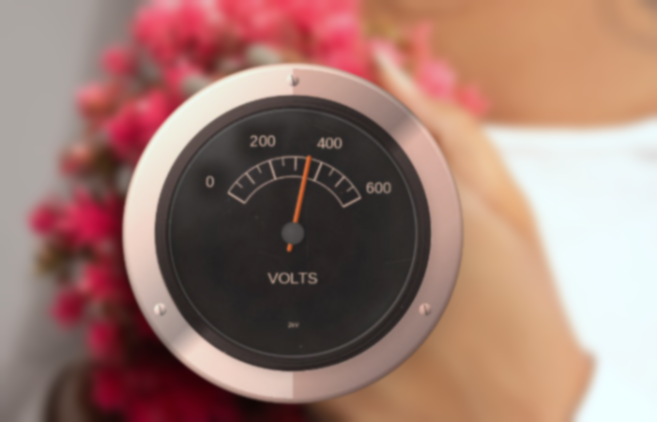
350 V
